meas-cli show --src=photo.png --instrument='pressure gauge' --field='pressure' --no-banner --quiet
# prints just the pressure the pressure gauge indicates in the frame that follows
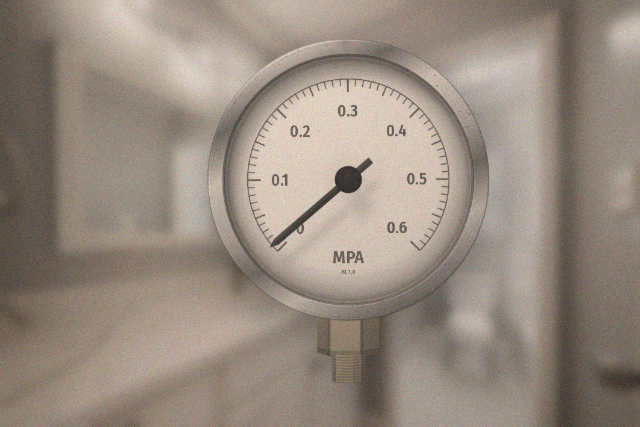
0.01 MPa
